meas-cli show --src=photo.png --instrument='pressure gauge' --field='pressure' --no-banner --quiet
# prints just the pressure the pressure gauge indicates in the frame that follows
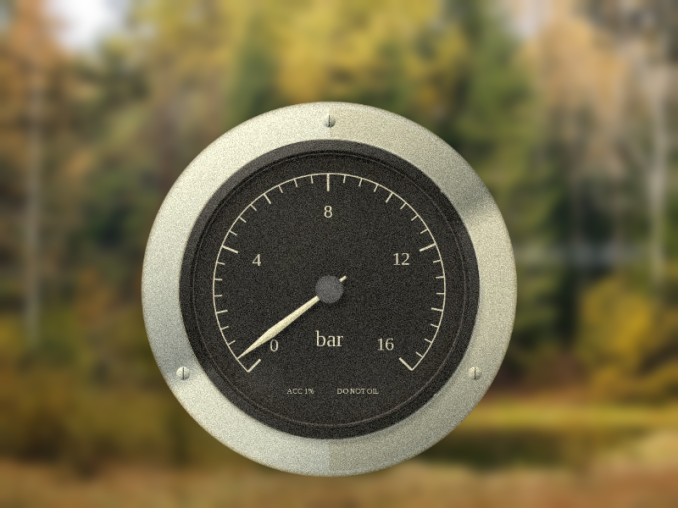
0.5 bar
